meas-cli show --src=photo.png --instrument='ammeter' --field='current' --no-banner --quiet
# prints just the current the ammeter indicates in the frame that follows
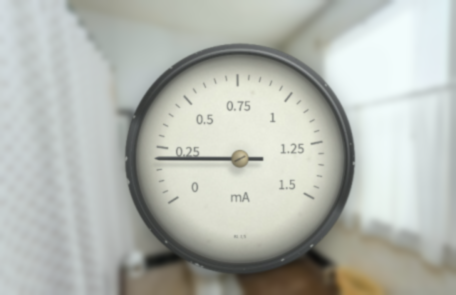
0.2 mA
